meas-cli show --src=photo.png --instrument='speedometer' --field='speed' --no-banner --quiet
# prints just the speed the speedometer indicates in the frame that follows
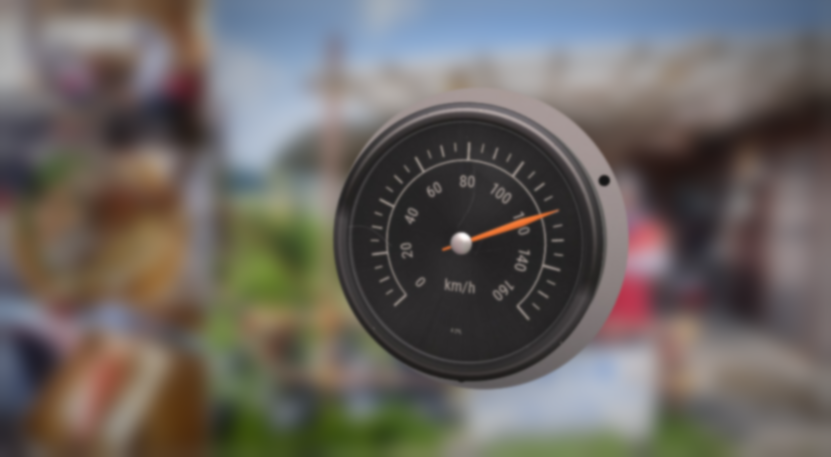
120 km/h
